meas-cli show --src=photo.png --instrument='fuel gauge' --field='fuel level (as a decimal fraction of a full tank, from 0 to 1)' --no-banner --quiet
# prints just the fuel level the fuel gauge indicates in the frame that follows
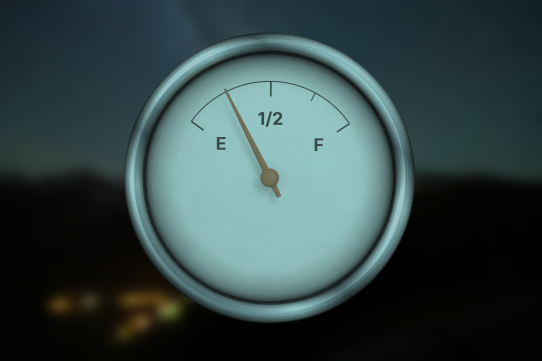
0.25
